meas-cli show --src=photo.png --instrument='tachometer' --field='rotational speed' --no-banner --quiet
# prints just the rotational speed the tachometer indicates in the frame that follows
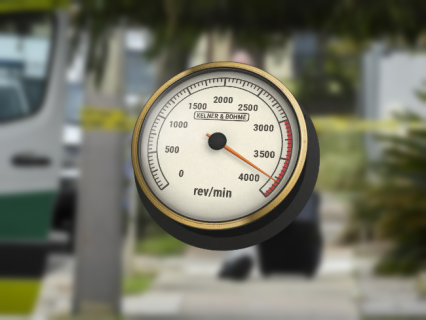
3800 rpm
